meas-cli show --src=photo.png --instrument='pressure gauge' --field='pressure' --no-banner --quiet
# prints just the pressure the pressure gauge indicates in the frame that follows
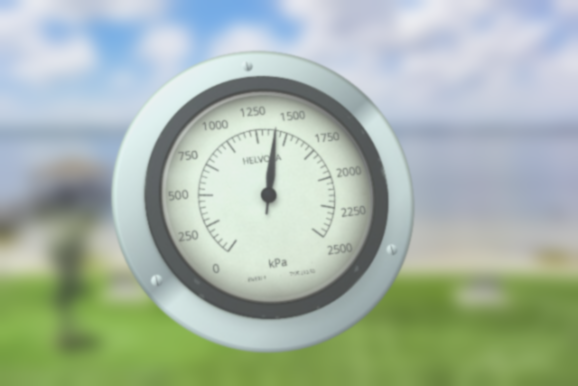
1400 kPa
